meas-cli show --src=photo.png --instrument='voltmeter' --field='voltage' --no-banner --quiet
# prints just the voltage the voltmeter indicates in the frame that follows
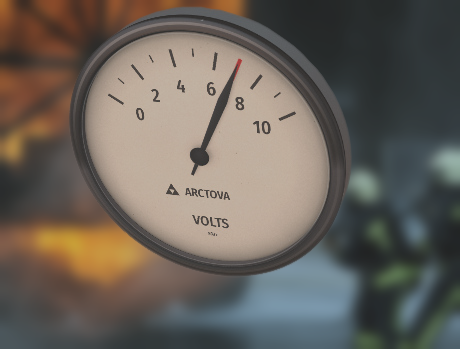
7 V
